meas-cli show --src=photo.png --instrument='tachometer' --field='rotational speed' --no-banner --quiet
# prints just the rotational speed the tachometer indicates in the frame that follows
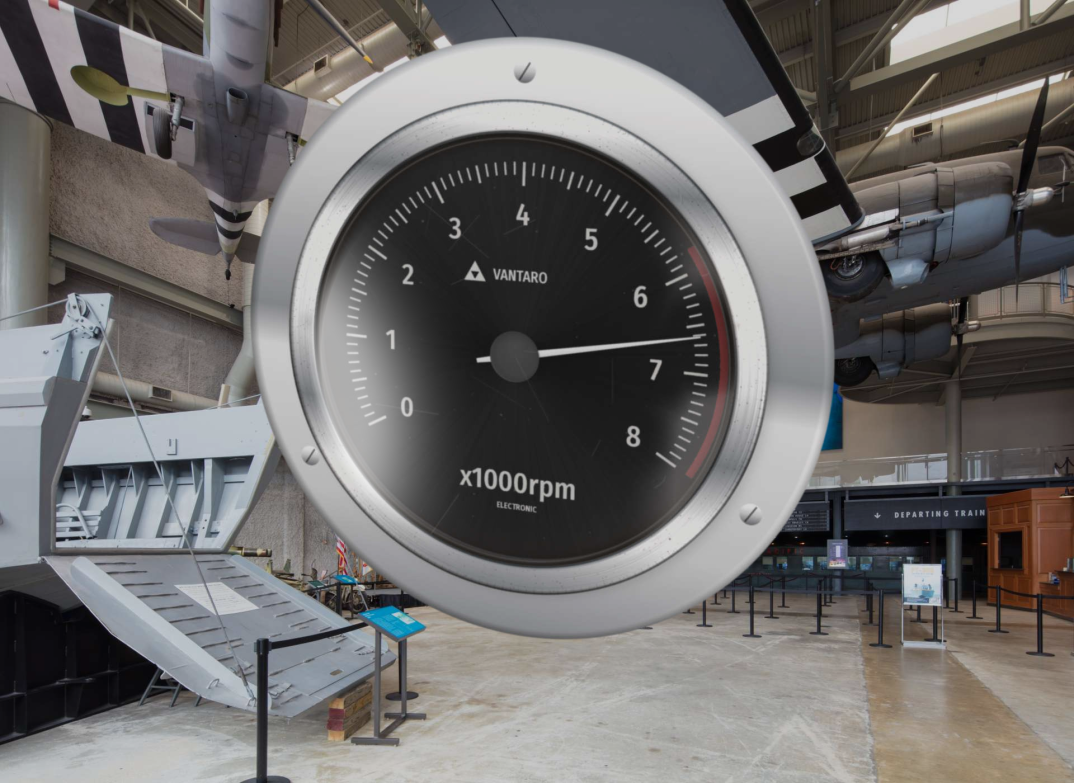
6600 rpm
